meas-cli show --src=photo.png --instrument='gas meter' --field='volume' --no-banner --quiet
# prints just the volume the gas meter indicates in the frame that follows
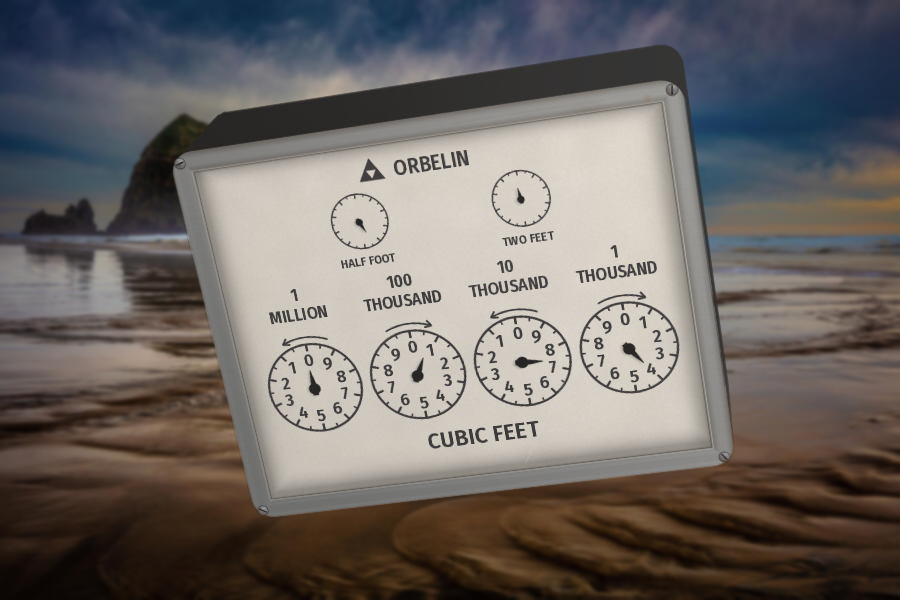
7400 ft³
